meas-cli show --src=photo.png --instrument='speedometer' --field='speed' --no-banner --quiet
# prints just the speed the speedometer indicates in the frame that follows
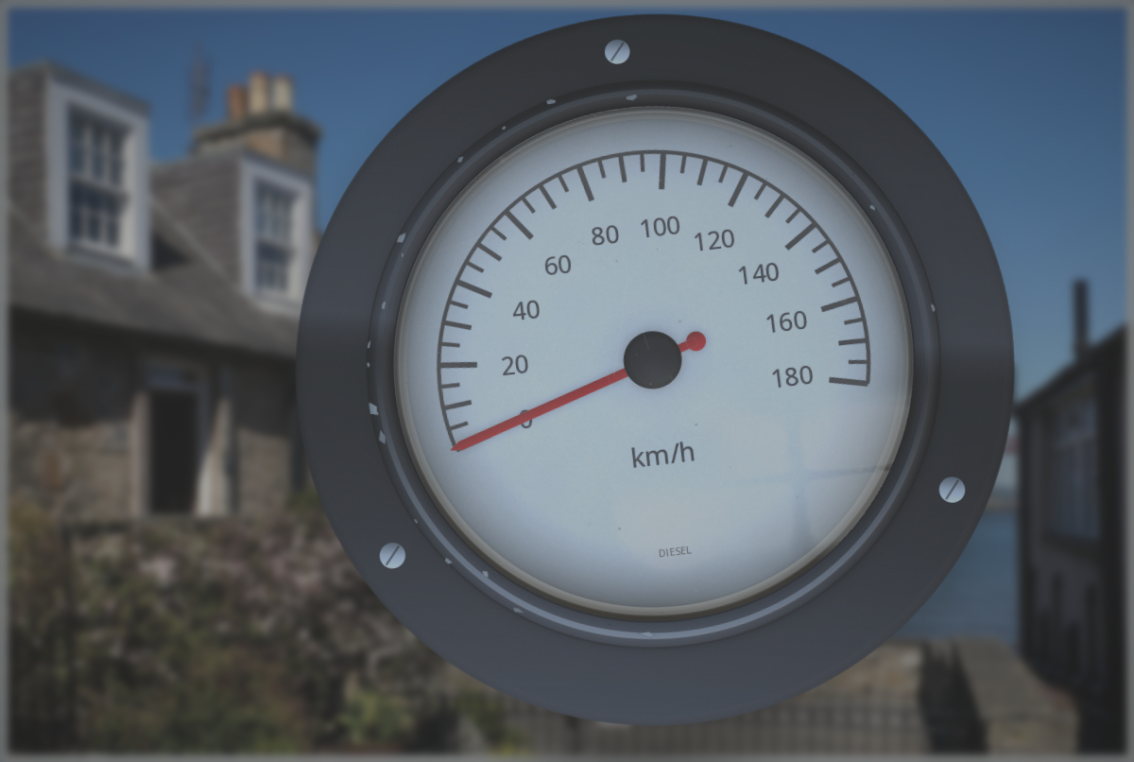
0 km/h
